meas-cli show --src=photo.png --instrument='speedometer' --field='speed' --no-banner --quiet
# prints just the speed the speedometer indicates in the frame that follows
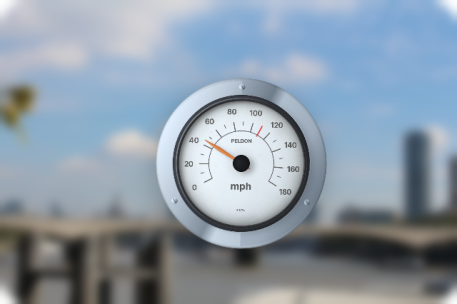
45 mph
